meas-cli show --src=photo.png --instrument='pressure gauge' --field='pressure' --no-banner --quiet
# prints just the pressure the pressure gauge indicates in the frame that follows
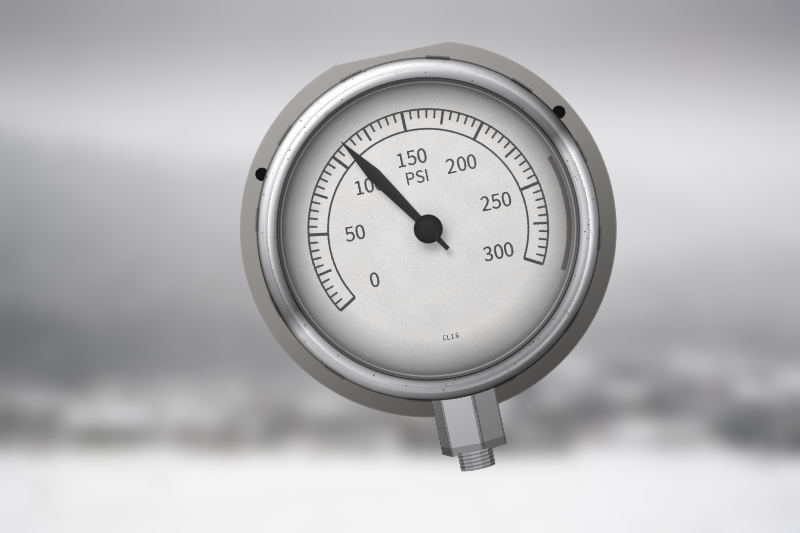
110 psi
